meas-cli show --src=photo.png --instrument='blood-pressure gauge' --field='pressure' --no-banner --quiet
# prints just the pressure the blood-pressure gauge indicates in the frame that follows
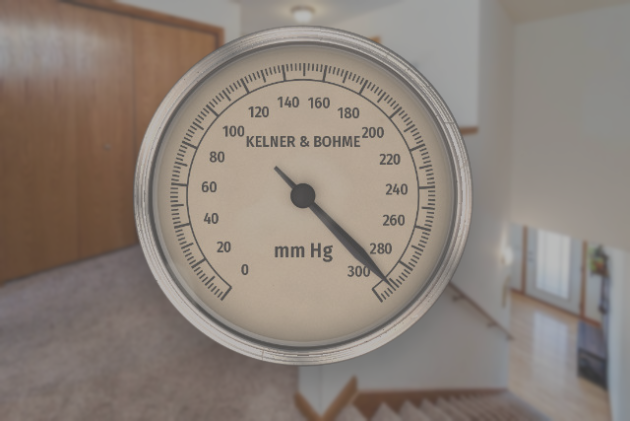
292 mmHg
